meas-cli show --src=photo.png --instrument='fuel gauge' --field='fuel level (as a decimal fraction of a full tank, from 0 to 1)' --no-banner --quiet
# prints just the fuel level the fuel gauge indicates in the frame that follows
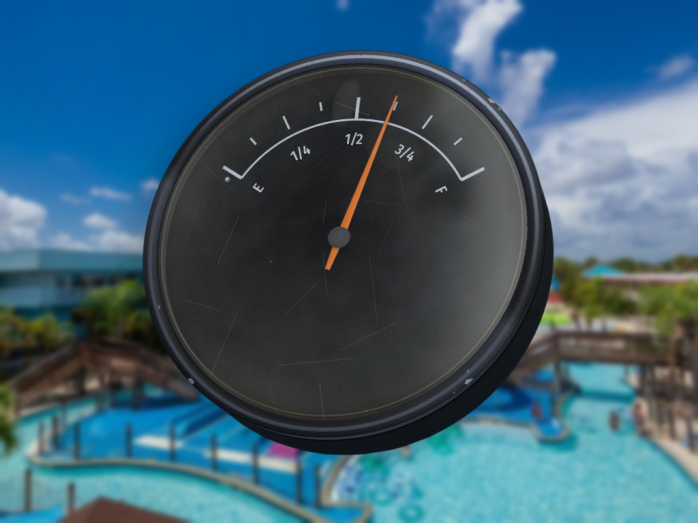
0.625
